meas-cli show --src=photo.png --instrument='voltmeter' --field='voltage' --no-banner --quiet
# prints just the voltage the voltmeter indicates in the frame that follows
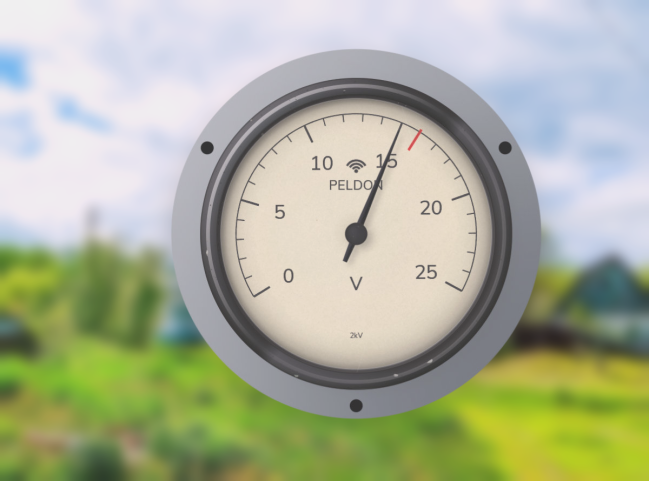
15 V
